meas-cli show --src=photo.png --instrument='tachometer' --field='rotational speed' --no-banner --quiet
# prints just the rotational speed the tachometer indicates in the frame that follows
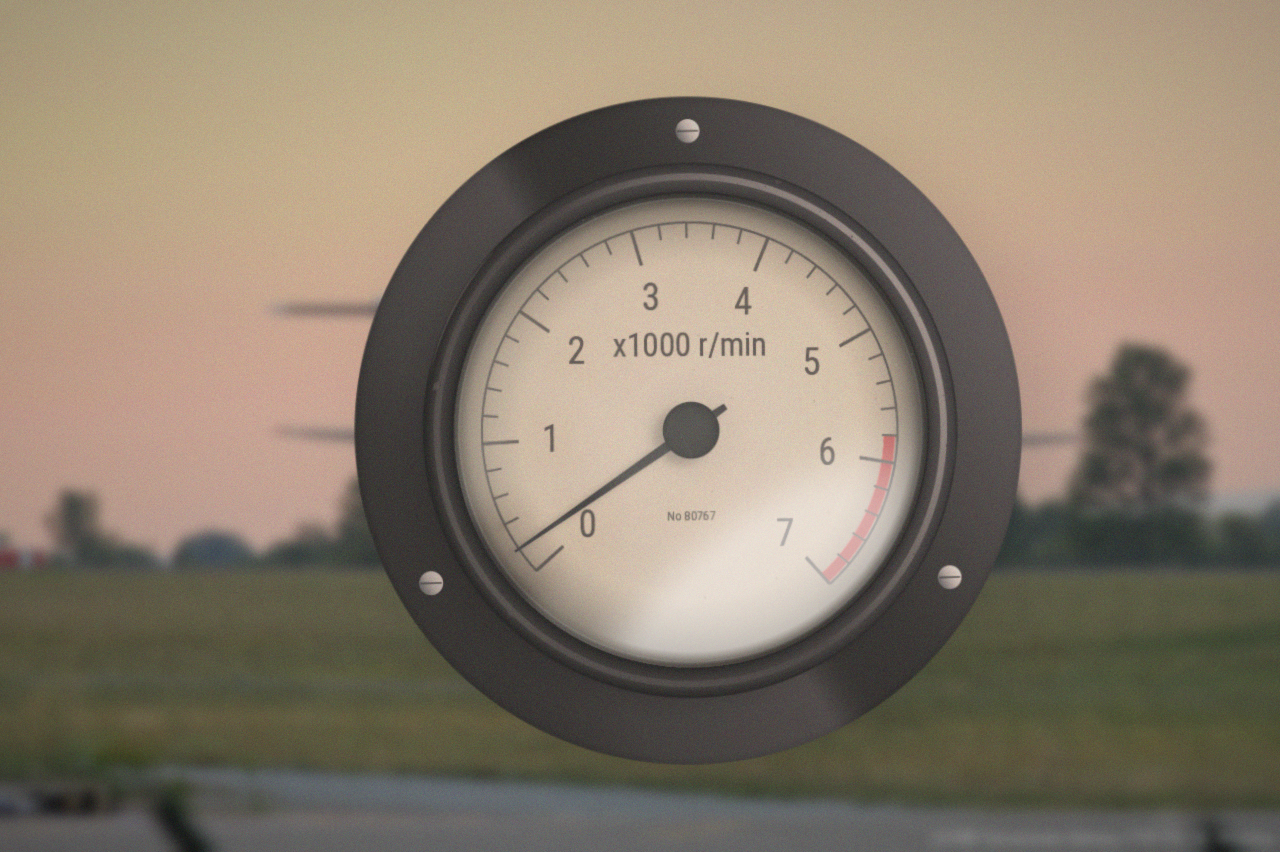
200 rpm
